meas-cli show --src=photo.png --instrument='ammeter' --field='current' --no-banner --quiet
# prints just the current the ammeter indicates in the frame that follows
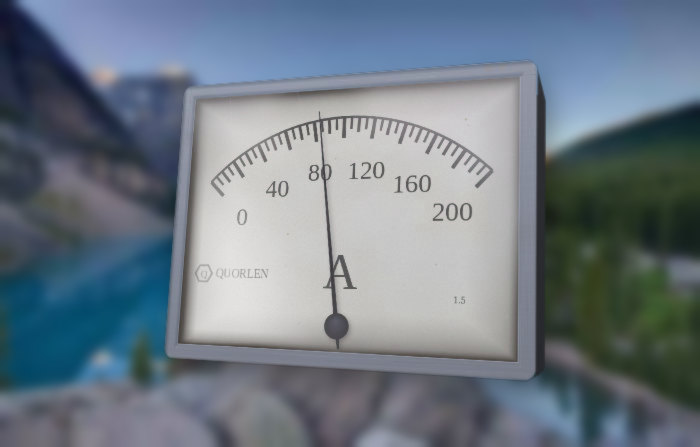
85 A
